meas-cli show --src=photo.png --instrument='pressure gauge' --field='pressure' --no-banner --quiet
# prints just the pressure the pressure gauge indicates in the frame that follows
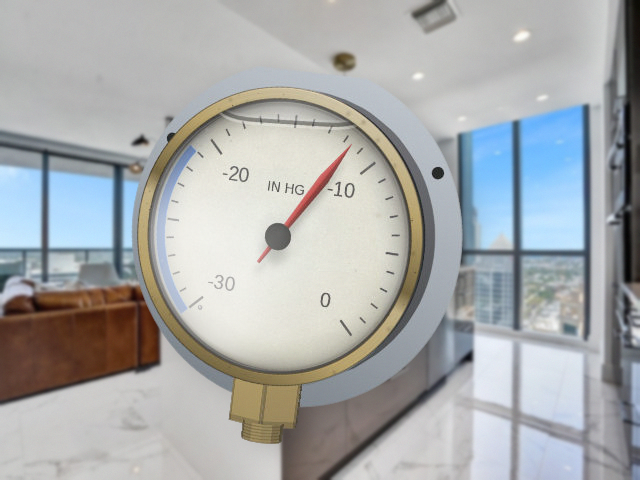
-11.5 inHg
